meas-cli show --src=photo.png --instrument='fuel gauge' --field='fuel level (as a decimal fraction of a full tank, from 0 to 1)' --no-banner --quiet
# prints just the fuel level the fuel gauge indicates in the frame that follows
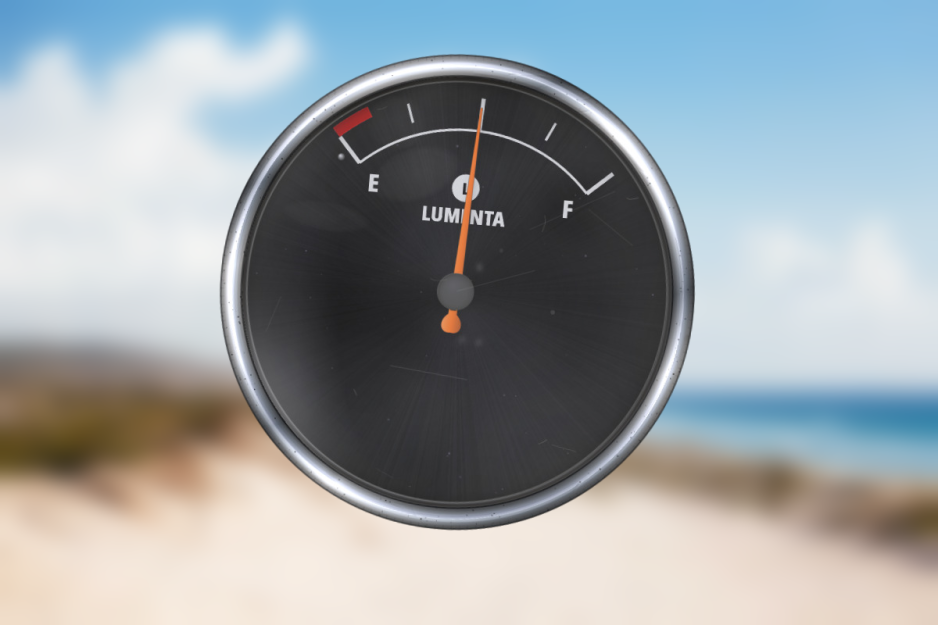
0.5
